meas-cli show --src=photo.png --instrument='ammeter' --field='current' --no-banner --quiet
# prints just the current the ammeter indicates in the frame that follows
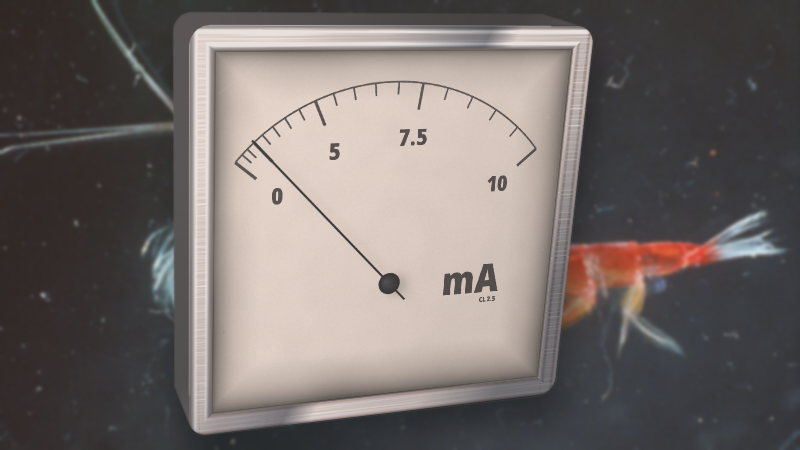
2.5 mA
